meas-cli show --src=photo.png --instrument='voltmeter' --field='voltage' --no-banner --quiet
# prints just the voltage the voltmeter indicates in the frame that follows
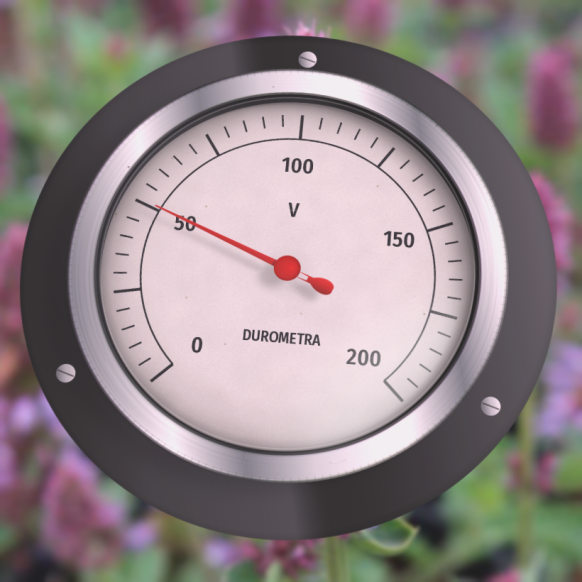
50 V
